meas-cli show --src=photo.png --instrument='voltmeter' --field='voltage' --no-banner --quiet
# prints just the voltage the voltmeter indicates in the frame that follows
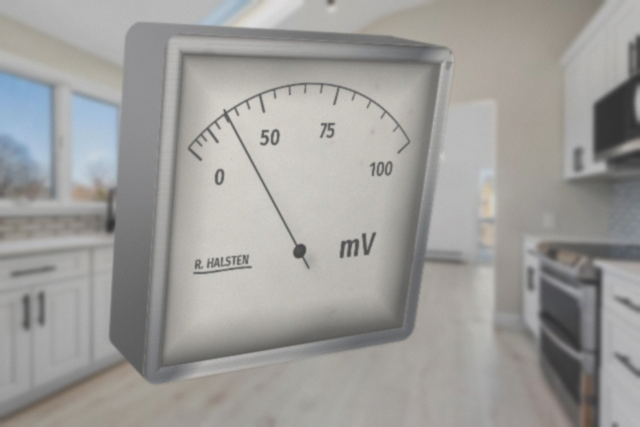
35 mV
